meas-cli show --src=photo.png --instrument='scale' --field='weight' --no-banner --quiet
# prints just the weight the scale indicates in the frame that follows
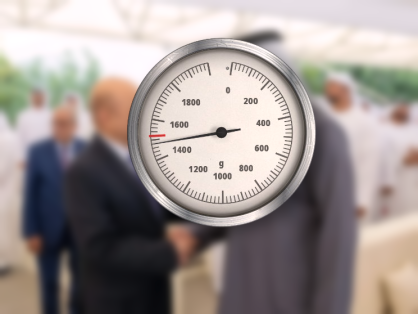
1480 g
